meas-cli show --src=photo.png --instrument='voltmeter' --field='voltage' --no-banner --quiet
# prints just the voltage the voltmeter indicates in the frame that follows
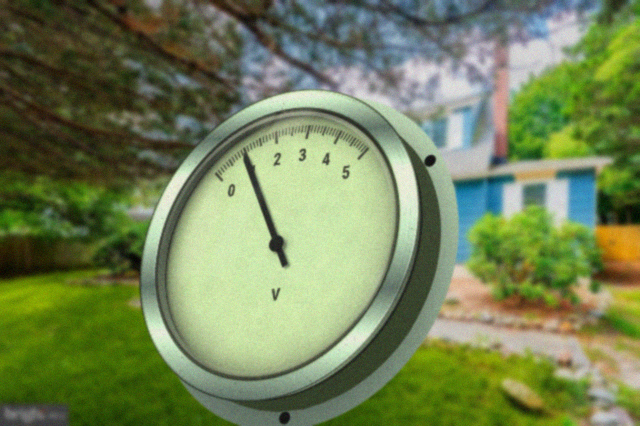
1 V
